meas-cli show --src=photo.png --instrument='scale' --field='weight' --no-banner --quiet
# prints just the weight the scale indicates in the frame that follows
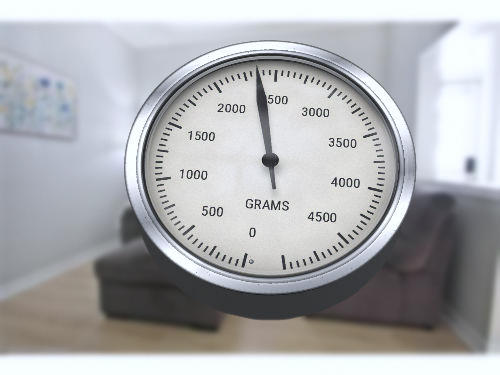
2350 g
